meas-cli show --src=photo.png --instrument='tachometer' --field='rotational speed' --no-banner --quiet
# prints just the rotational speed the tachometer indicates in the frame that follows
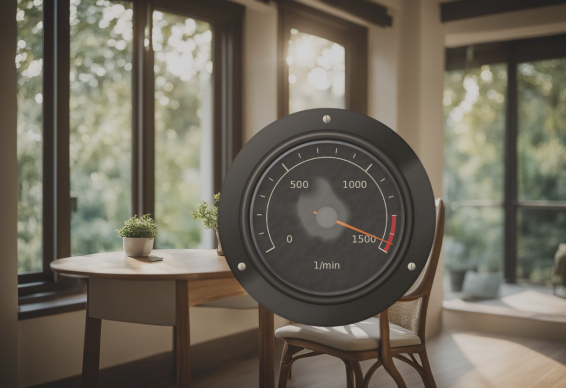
1450 rpm
